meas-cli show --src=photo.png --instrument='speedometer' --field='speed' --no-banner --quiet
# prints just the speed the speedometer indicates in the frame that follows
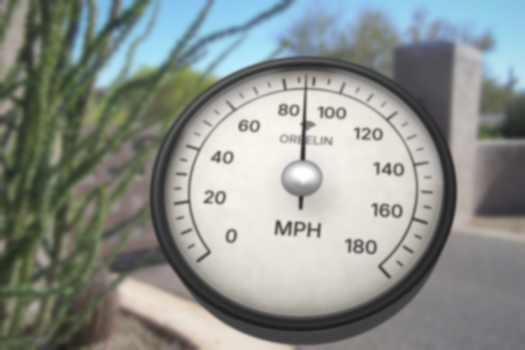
87.5 mph
